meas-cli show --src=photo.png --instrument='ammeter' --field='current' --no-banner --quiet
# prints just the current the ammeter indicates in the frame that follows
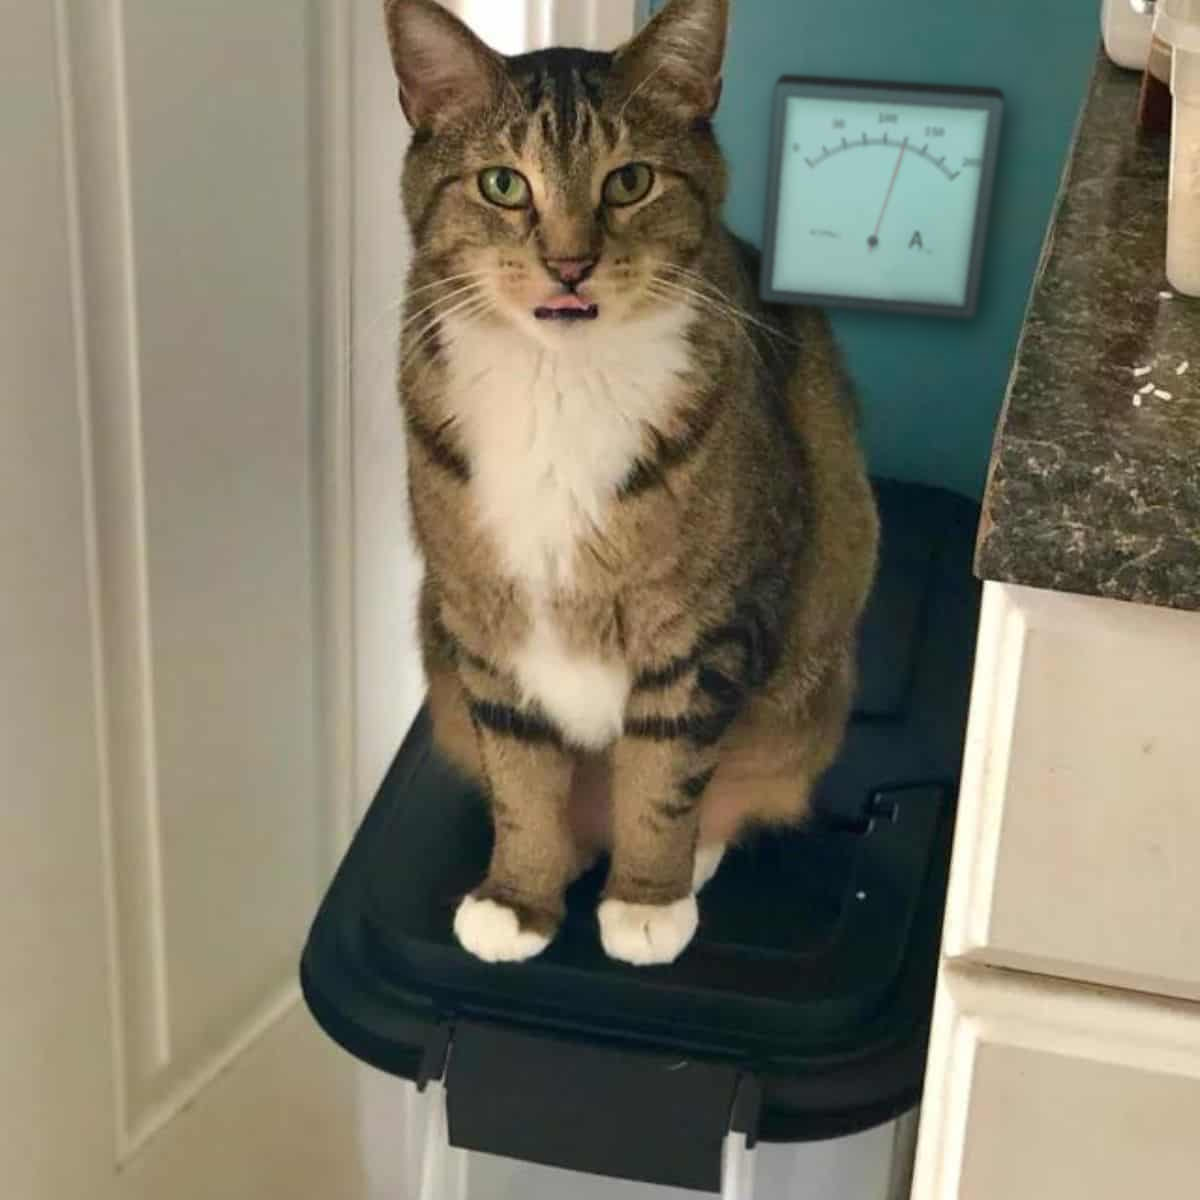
125 A
